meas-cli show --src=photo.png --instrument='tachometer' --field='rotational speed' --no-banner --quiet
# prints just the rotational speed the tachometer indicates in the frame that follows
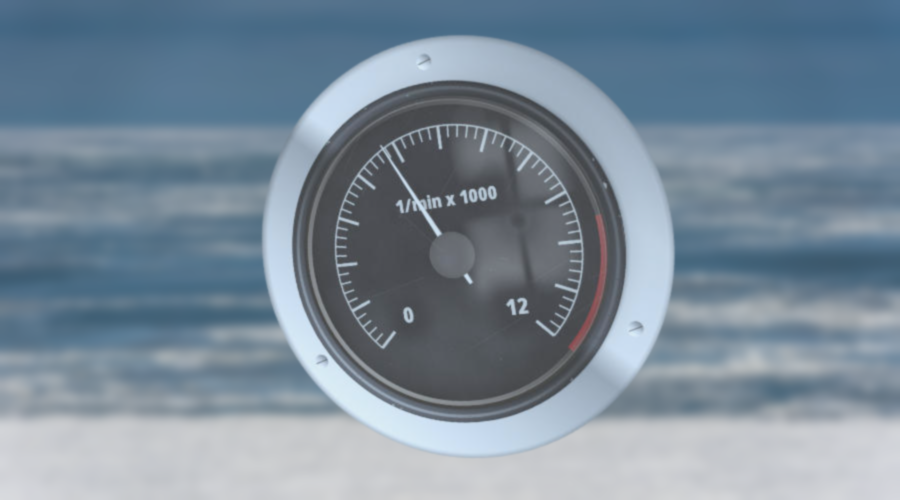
4800 rpm
